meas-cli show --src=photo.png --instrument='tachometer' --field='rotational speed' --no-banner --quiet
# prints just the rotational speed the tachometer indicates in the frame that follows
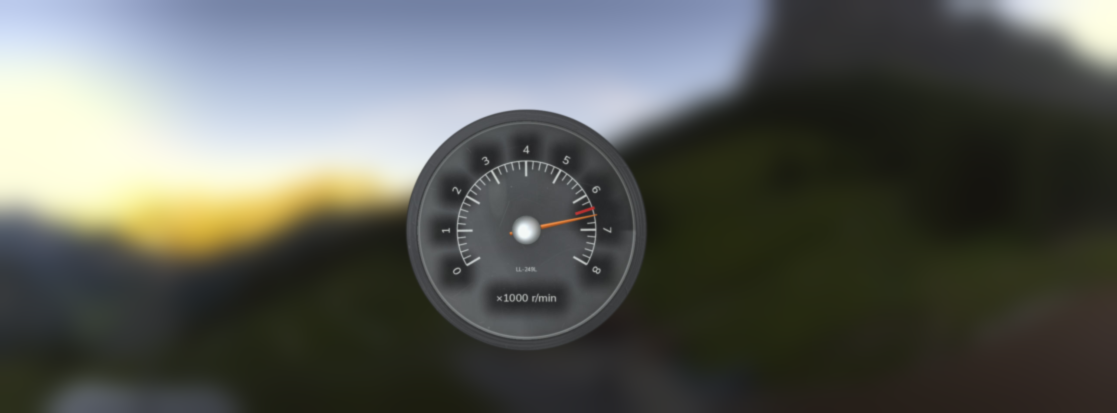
6600 rpm
